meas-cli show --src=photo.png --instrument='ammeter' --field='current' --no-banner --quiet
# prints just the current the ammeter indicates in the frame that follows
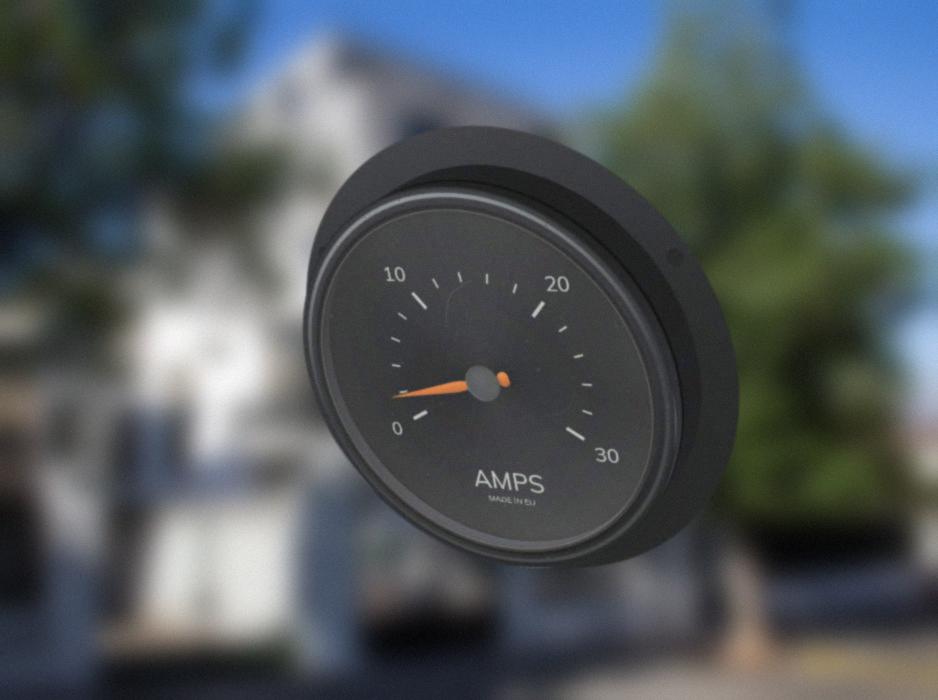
2 A
